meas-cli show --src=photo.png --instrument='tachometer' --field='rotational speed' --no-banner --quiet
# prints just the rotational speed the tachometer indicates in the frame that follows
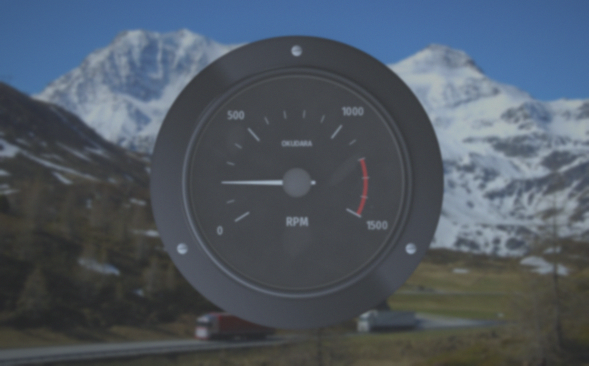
200 rpm
